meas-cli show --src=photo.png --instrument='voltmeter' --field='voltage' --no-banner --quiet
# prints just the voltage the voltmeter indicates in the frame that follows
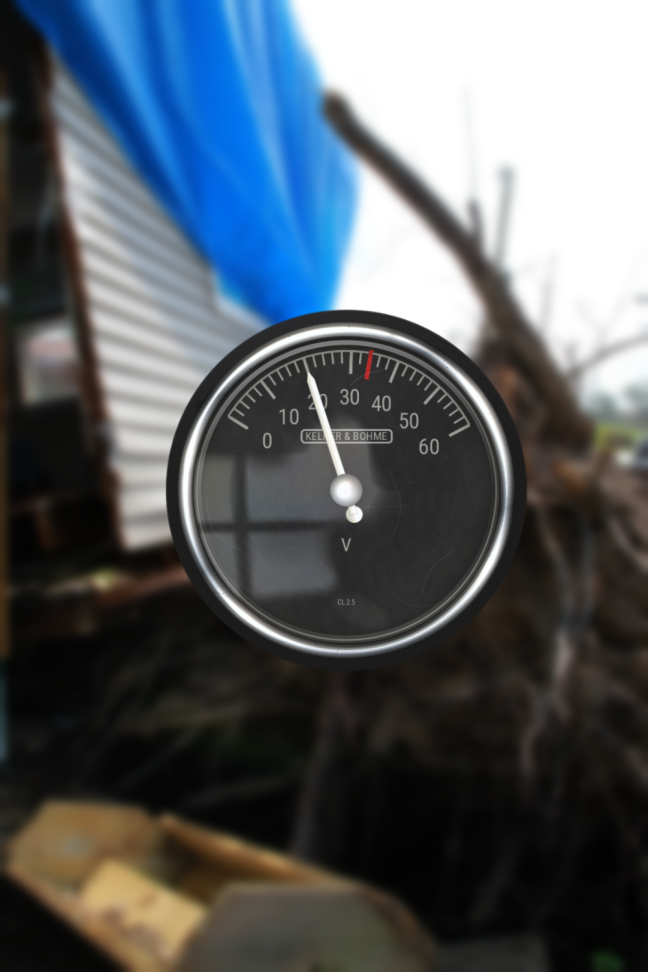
20 V
